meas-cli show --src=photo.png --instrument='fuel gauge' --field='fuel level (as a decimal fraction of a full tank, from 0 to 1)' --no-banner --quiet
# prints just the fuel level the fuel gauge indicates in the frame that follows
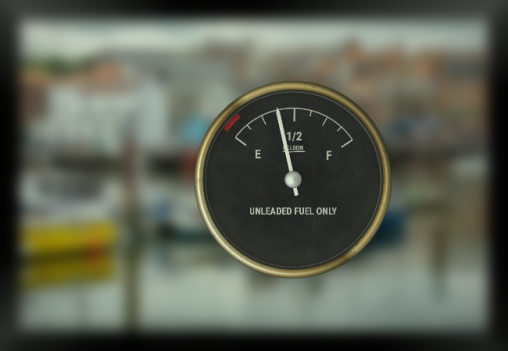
0.375
